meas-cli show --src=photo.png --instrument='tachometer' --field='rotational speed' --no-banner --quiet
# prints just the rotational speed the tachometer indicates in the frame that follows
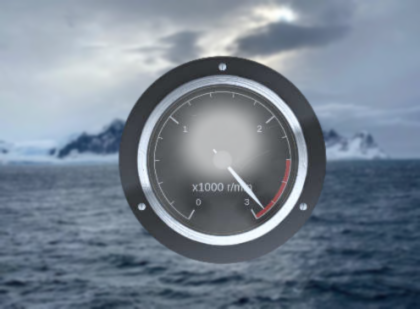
2900 rpm
